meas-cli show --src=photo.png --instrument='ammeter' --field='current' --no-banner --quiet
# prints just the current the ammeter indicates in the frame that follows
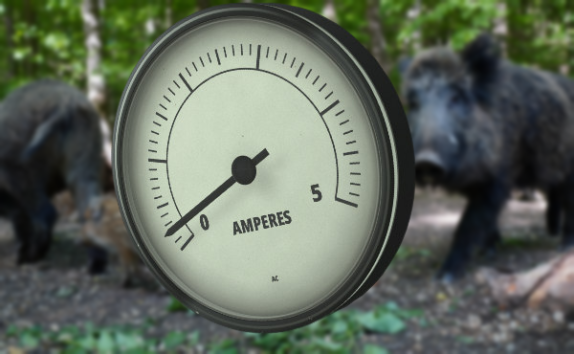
0.2 A
